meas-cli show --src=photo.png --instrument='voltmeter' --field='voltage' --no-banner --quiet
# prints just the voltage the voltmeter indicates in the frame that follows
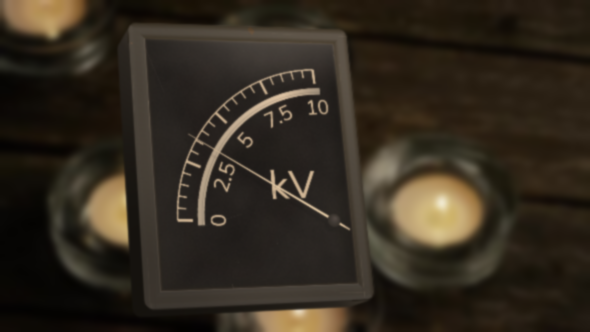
3.5 kV
